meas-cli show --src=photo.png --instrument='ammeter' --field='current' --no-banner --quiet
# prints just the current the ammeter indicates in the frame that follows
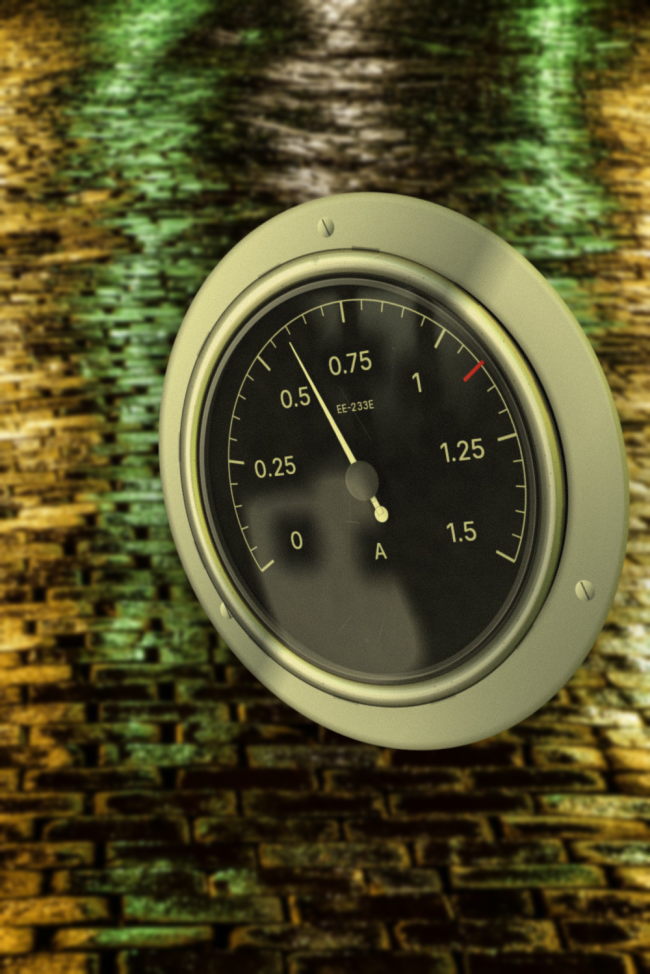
0.6 A
